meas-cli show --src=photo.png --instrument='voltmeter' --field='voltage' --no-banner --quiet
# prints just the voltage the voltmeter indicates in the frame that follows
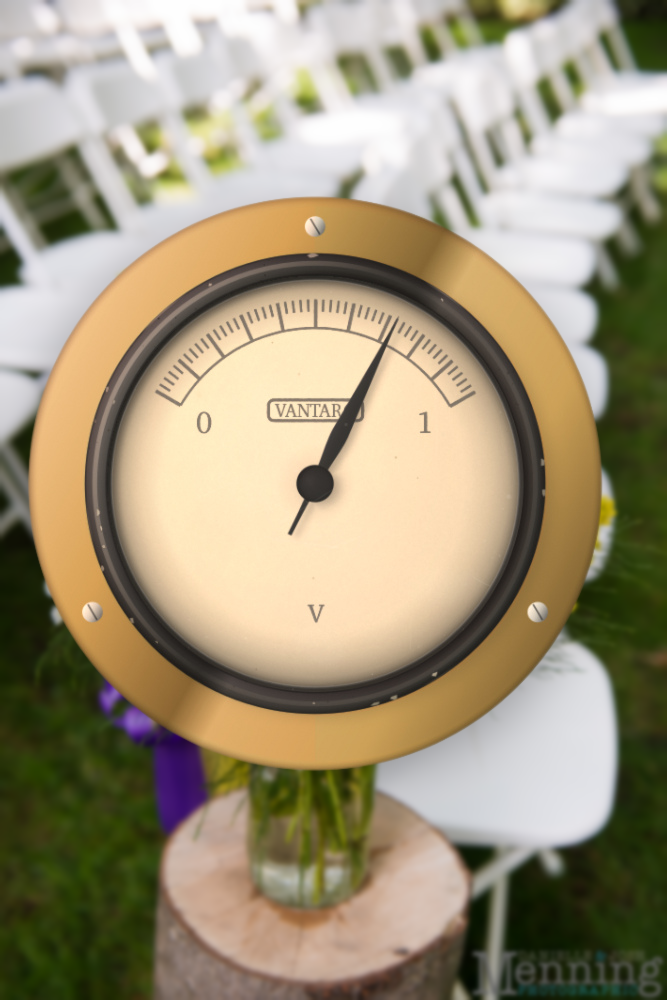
0.72 V
